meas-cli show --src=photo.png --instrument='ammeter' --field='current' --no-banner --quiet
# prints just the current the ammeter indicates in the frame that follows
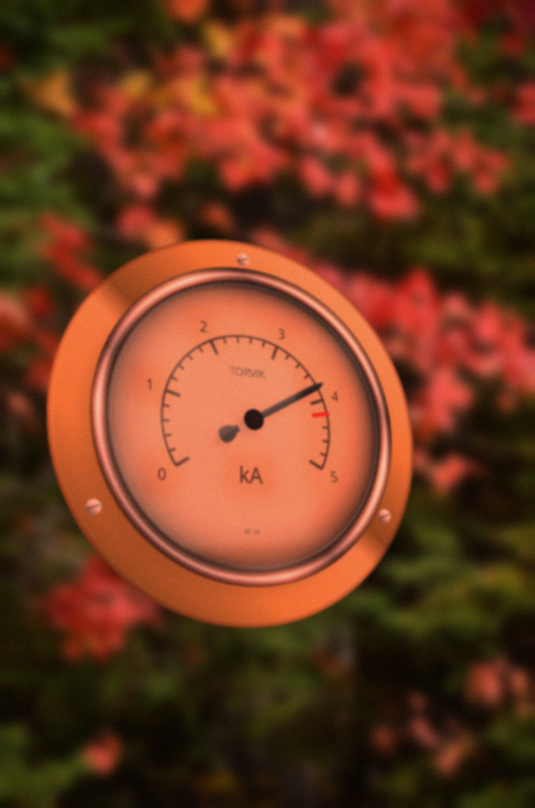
3.8 kA
